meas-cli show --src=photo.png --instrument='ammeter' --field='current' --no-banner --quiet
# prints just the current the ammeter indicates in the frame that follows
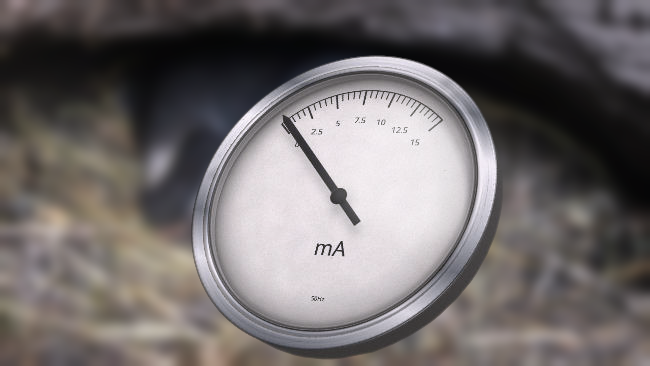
0.5 mA
